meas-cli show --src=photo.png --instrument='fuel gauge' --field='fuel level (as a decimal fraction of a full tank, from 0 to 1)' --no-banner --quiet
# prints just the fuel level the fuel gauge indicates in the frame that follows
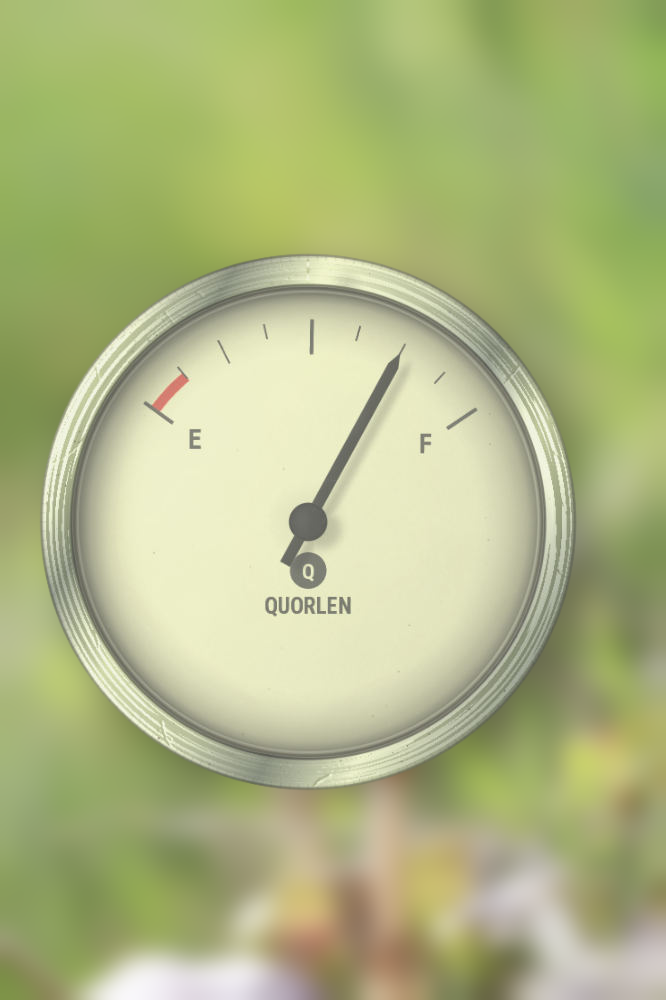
0.75
